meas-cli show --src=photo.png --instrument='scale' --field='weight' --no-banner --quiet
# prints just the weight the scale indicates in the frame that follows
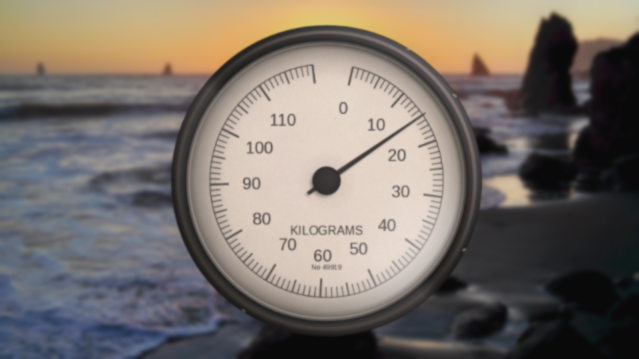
15 kg
